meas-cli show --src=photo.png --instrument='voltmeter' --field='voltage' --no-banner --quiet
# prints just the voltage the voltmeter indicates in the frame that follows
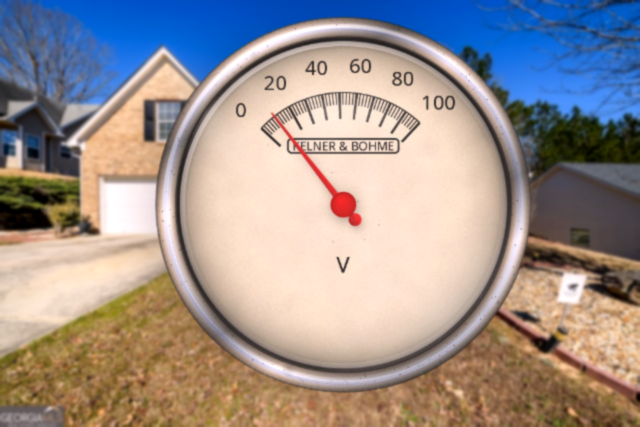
10 V
